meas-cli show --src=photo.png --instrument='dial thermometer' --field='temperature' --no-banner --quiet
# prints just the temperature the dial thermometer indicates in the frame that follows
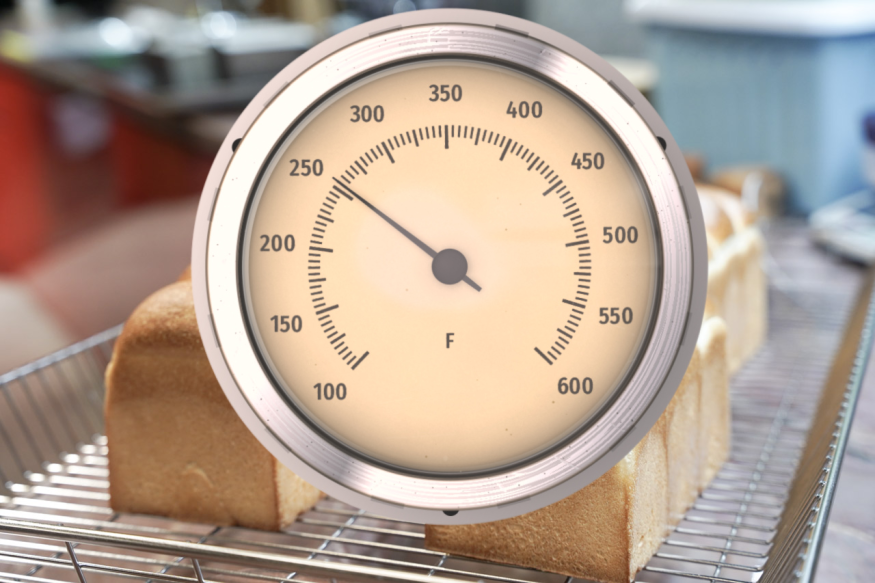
255 °F
